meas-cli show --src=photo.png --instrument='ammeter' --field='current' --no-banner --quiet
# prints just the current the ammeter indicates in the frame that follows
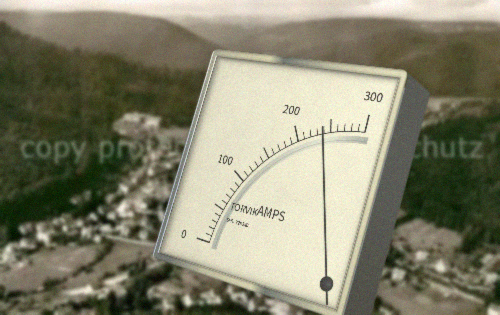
240 A
